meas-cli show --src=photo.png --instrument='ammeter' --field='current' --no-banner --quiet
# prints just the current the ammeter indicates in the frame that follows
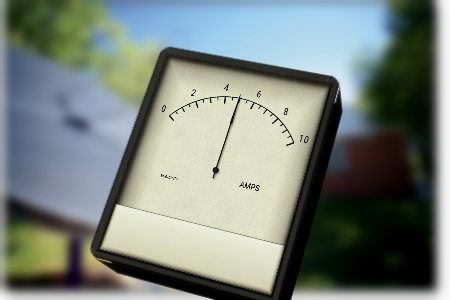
5 A
